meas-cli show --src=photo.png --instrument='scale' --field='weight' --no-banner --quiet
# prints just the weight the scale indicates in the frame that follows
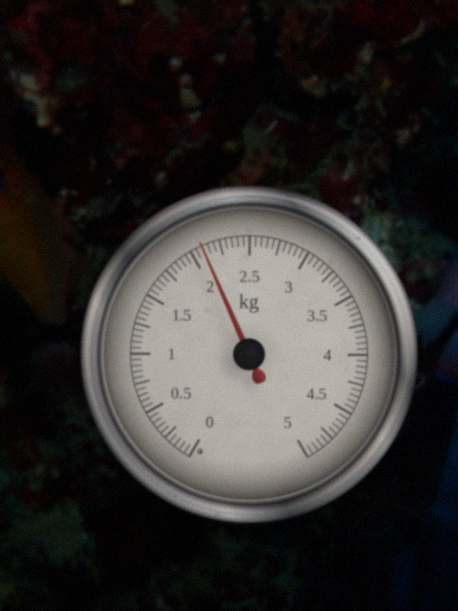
2.1 kg
